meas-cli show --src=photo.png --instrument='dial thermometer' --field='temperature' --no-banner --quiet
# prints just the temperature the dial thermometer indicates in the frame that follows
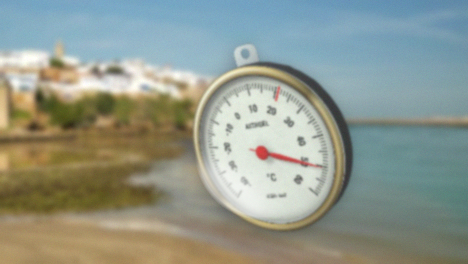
50 °C
